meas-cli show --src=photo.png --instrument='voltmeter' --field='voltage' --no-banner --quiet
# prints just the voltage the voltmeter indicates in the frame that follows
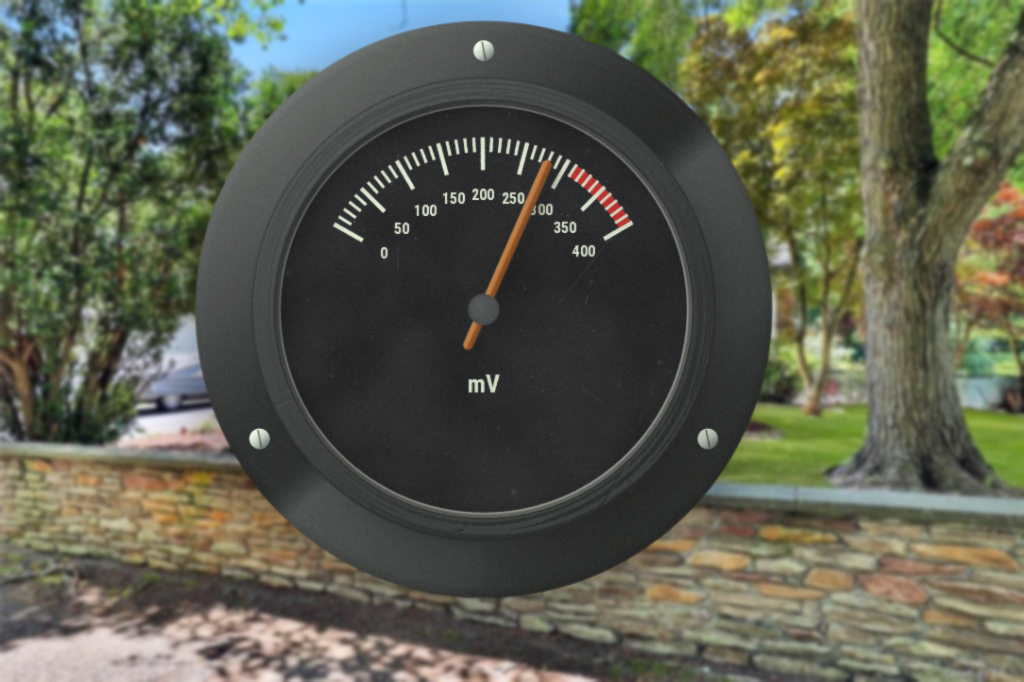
280 mV
